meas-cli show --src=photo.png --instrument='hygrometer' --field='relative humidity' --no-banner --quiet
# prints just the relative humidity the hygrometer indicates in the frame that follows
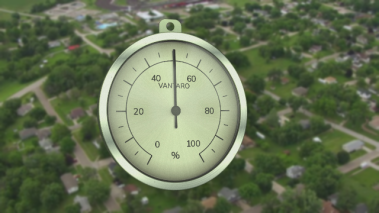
50 %
